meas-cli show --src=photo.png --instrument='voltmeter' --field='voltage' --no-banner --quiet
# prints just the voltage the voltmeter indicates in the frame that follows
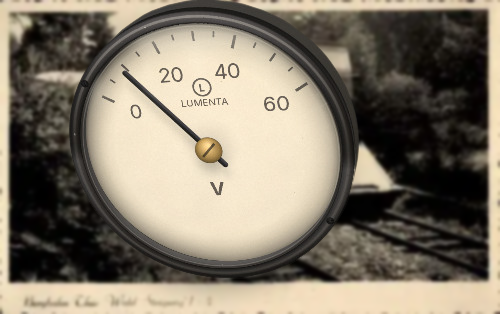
10 V
